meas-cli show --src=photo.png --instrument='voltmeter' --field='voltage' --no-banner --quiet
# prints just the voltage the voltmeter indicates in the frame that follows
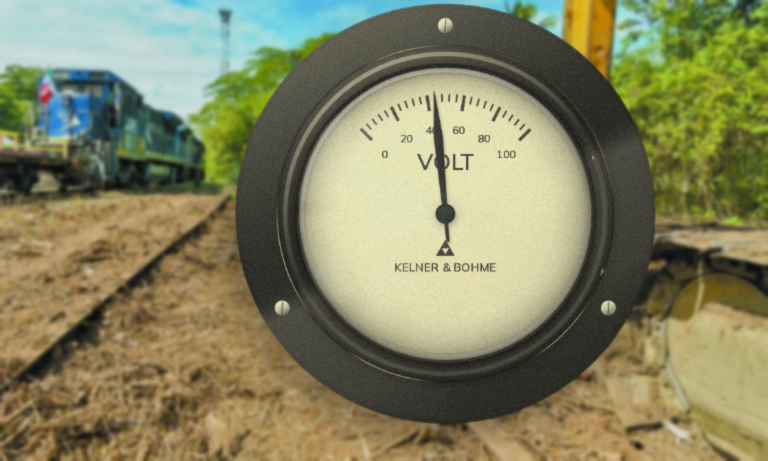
44 V
